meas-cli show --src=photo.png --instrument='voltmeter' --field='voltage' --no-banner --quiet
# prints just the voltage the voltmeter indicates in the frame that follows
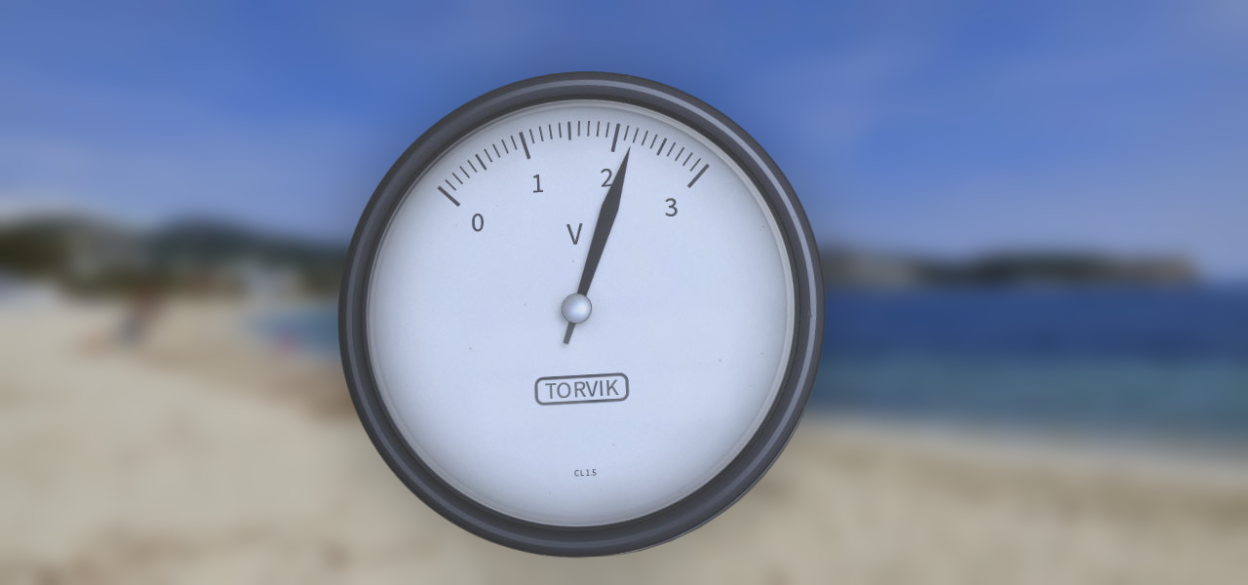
2.2 V
